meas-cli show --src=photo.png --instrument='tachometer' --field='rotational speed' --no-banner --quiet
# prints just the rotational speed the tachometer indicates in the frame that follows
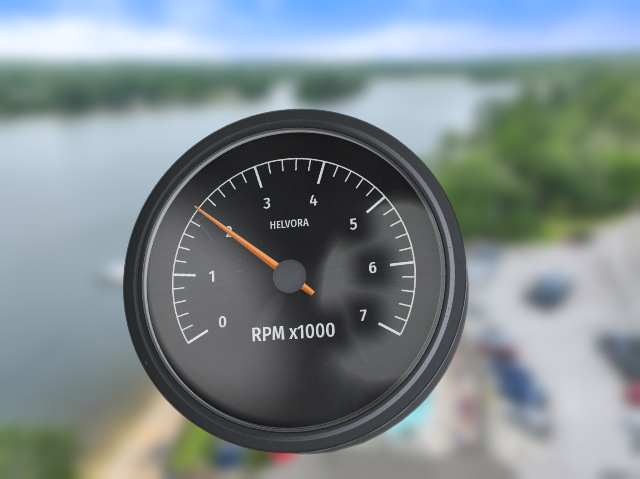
2000 rpm
